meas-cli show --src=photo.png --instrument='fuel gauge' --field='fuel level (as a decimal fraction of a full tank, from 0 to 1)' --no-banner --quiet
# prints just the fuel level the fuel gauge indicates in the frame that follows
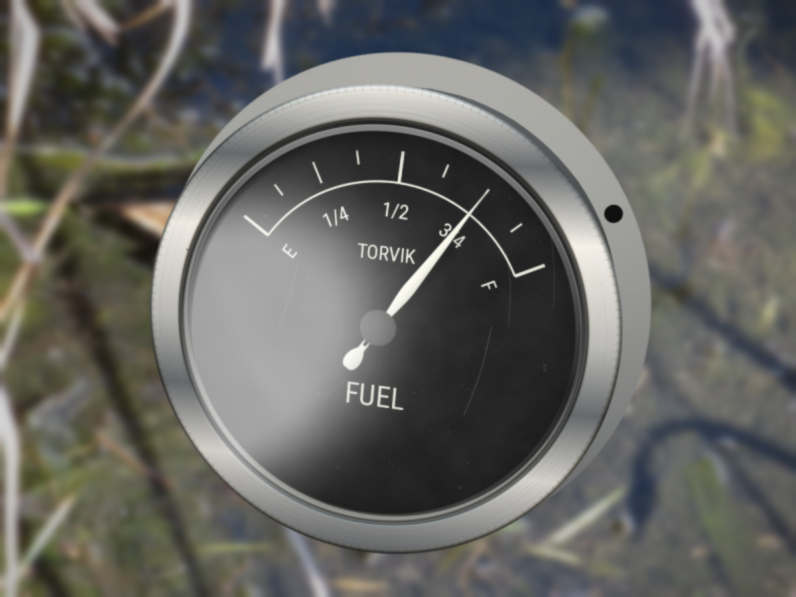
0.75
